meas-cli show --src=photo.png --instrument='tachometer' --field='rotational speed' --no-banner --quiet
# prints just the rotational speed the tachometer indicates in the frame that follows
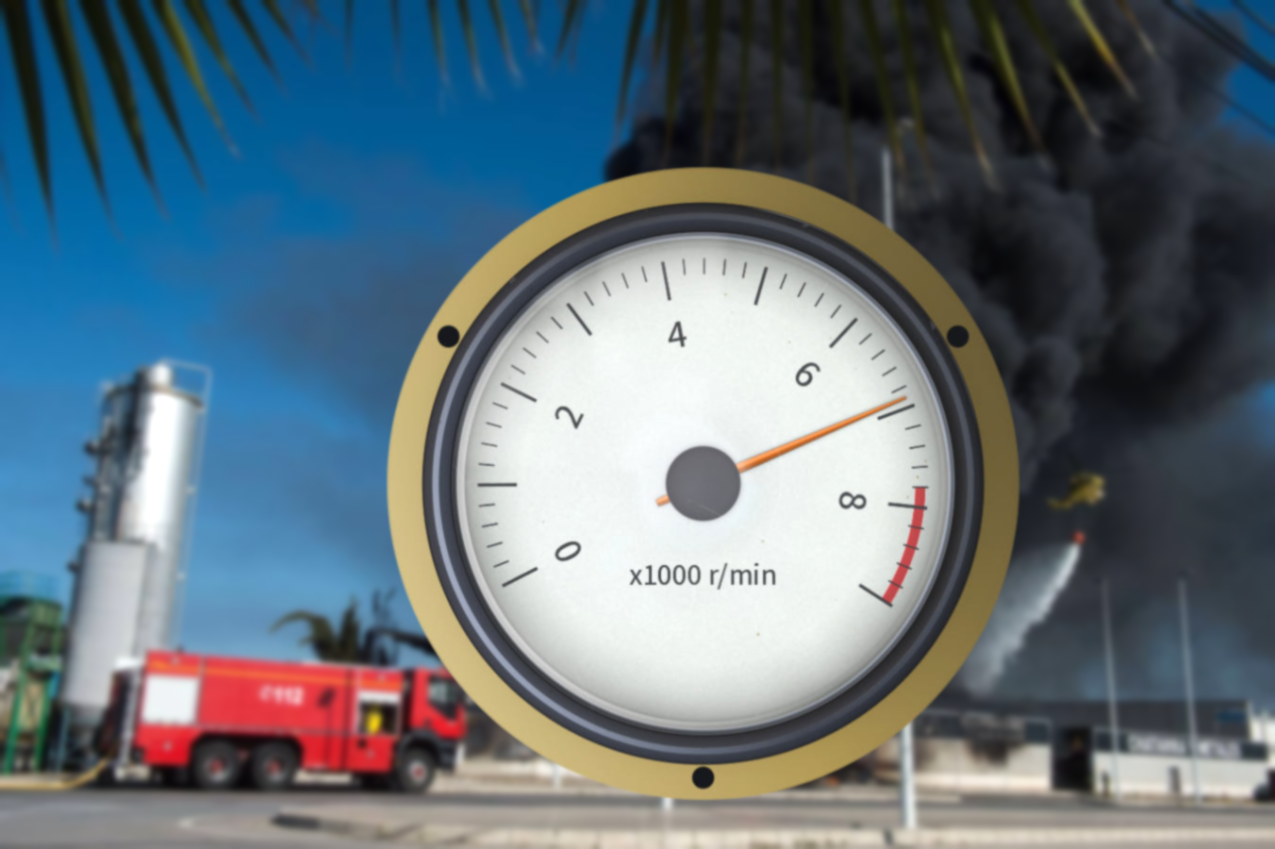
6900 rpm
